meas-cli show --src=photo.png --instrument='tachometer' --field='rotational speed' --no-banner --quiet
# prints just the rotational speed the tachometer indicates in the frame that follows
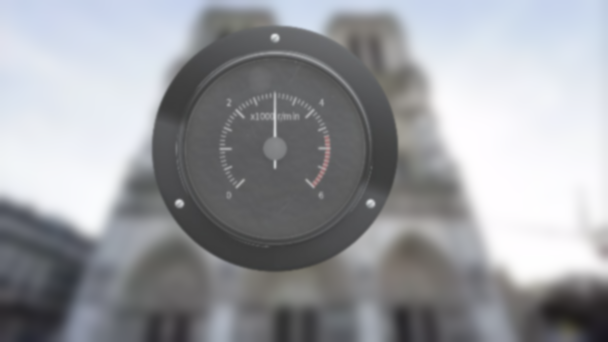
3000 rpm
